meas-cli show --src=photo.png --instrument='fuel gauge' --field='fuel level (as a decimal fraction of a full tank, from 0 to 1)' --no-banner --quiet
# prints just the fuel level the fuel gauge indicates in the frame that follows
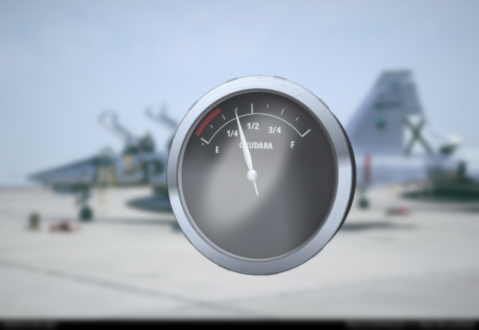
0.375
